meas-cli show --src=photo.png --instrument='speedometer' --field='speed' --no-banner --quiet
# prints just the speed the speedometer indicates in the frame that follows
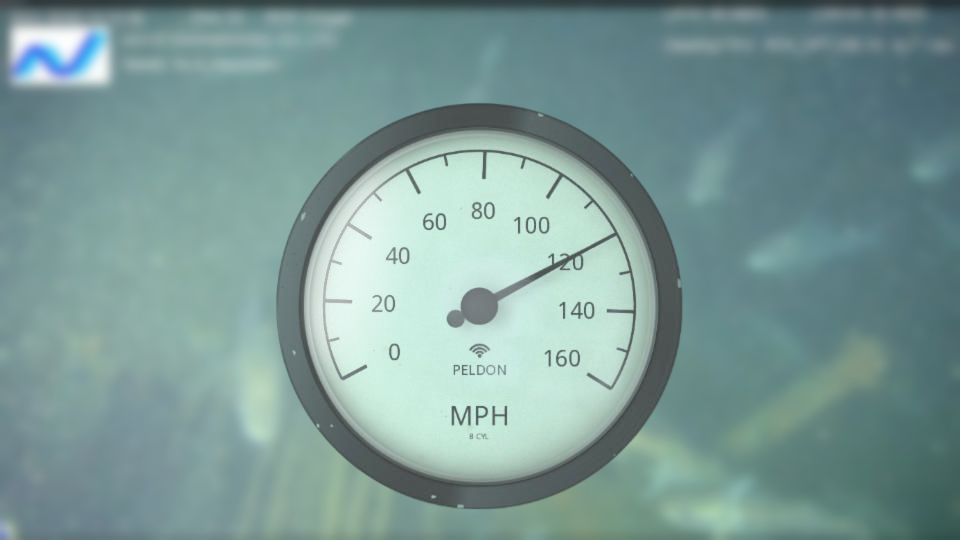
120 mph
